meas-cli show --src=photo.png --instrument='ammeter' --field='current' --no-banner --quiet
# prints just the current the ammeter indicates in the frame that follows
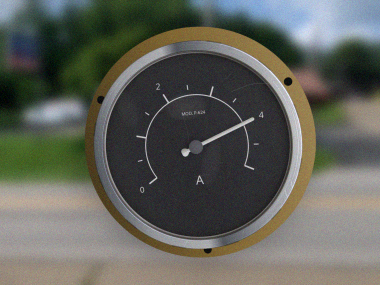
4 A
